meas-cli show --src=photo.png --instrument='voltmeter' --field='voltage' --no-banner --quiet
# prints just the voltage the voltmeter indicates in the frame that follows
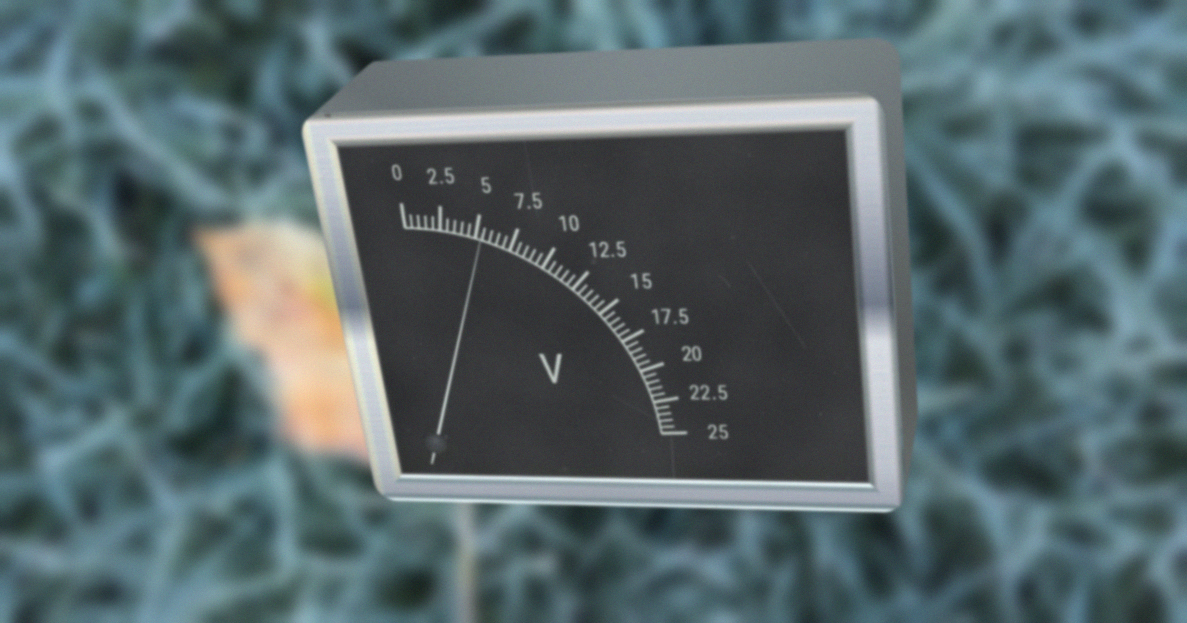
5.5 V
